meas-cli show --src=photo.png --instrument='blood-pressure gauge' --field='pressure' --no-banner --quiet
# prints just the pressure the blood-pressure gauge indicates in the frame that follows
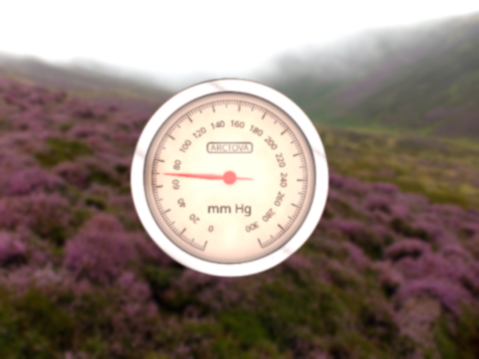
70 mmHg
